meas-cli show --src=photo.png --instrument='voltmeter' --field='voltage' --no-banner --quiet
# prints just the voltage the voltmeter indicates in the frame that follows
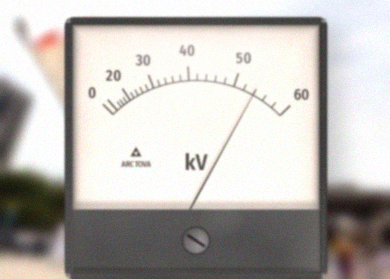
54 kV
